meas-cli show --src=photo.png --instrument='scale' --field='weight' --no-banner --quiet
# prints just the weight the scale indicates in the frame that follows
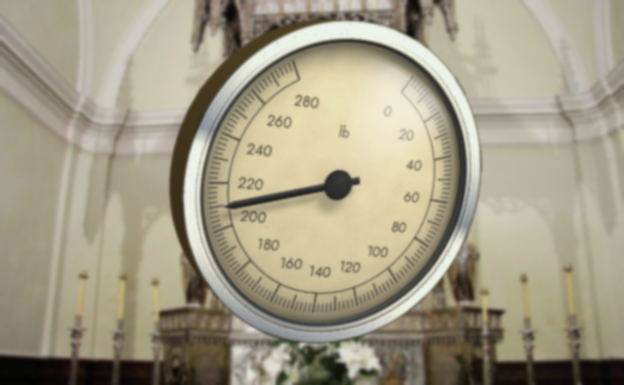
210 lb
